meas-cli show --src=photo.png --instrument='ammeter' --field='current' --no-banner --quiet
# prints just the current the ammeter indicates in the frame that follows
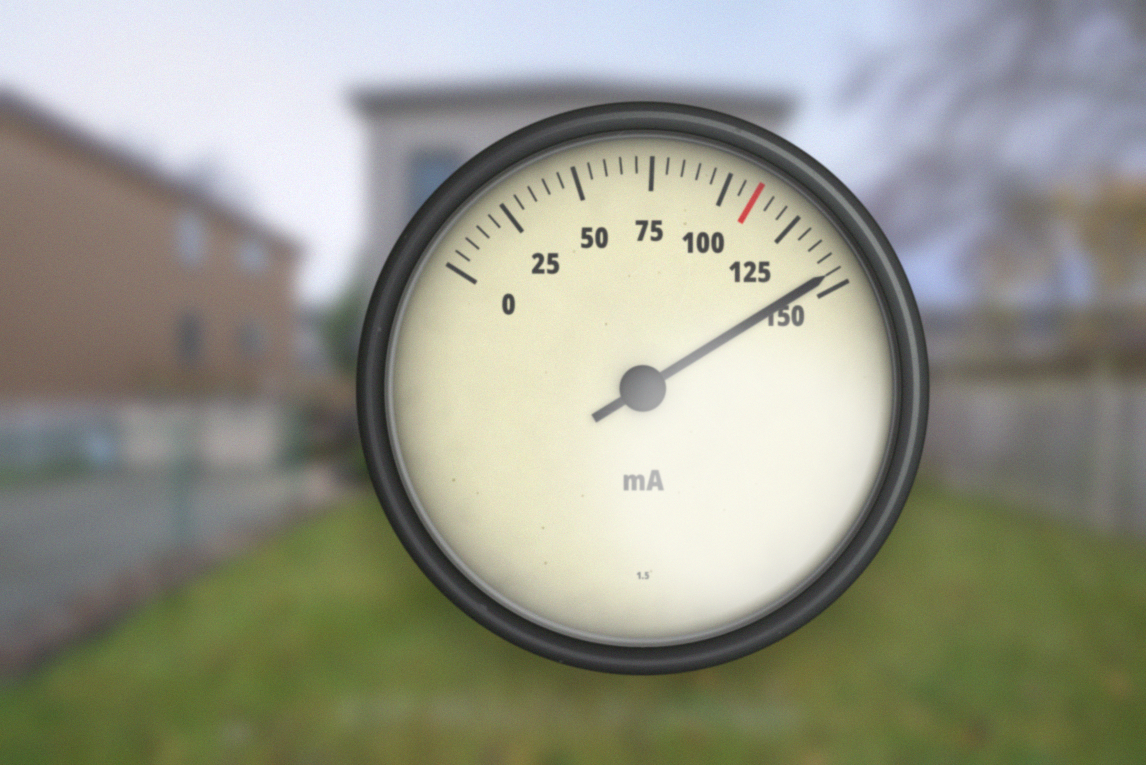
145 mA
